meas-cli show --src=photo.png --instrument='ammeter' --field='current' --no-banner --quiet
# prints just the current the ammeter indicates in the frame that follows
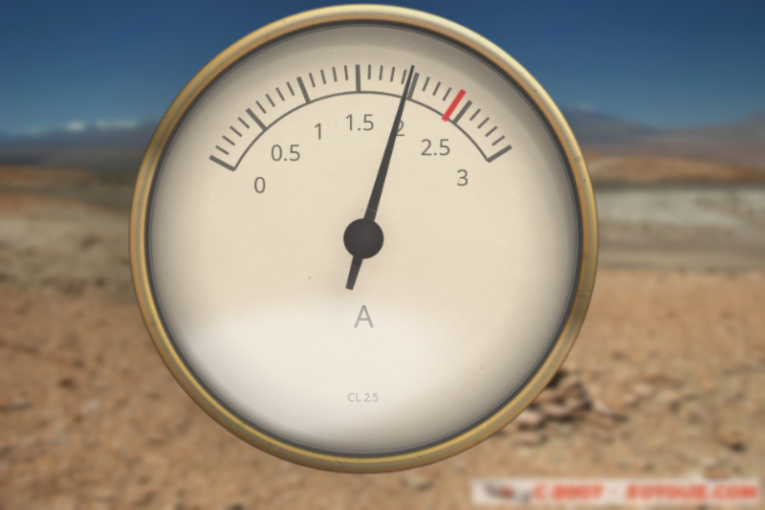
1.95 A
